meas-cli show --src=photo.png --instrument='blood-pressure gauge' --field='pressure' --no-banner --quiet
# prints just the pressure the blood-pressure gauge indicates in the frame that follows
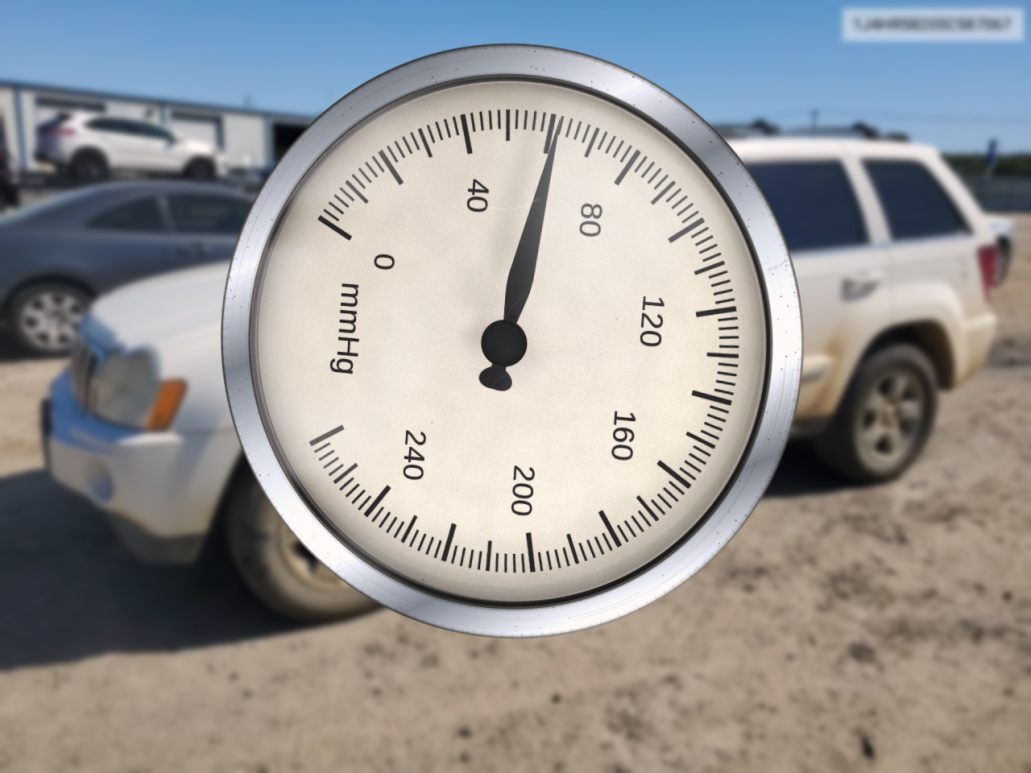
62 mmHg
